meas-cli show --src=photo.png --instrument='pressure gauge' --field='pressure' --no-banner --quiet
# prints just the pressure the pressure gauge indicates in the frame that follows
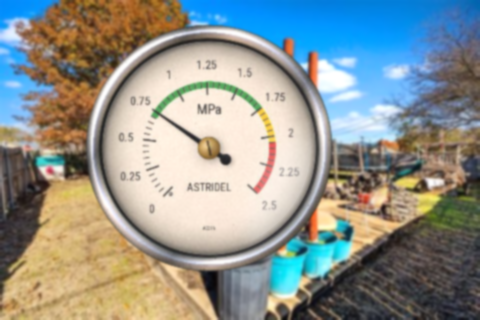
0.75 MPa
